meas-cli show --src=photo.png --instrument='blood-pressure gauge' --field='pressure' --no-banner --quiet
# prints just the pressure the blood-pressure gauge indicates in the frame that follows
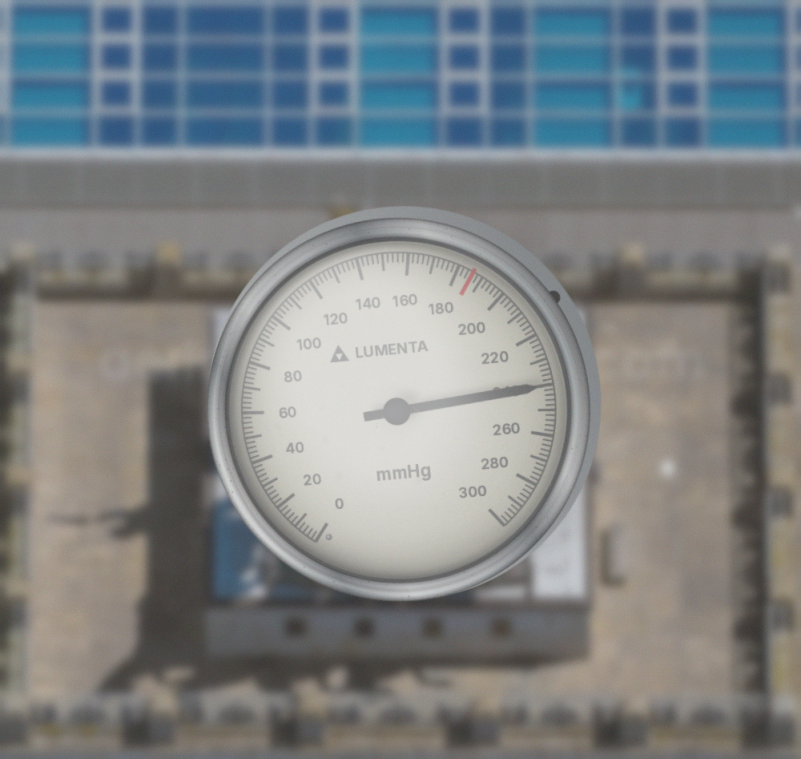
240 mmHg
